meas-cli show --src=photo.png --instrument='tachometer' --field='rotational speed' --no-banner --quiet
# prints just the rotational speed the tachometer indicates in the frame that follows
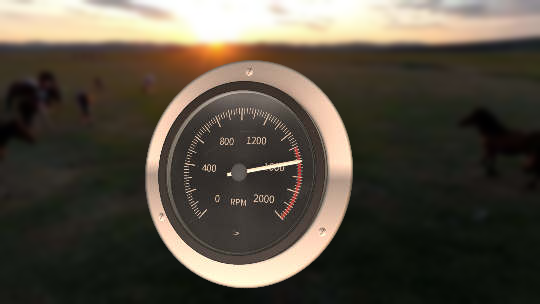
1600 rpm
